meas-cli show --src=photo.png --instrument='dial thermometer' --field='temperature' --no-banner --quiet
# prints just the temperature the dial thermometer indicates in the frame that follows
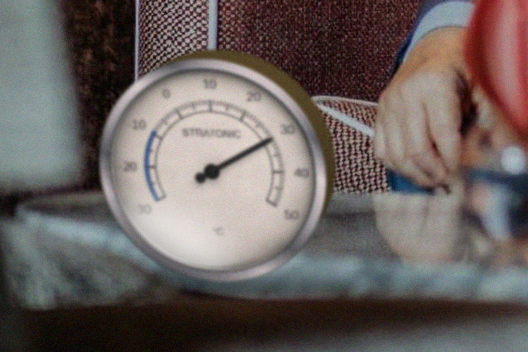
30 °C
